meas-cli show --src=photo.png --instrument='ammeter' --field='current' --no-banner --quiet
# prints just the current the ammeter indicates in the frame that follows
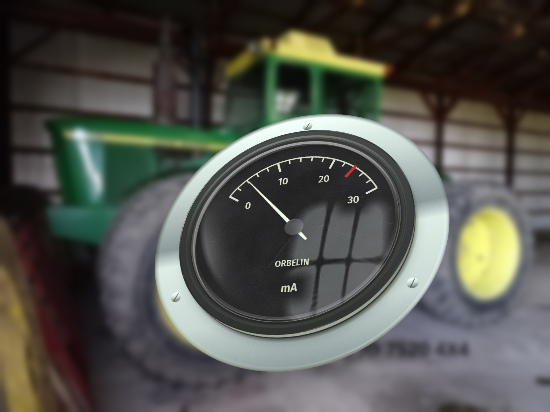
4 mA
